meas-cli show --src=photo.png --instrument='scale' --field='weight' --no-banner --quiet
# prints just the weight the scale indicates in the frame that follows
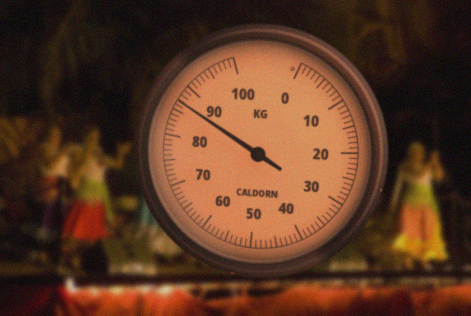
87 kg
